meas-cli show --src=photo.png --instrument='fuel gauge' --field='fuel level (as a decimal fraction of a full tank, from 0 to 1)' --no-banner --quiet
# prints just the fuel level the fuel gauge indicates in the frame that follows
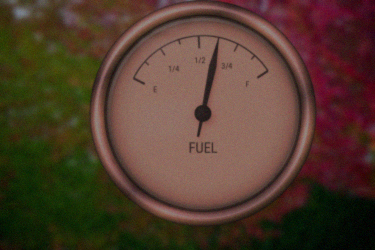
0.625
